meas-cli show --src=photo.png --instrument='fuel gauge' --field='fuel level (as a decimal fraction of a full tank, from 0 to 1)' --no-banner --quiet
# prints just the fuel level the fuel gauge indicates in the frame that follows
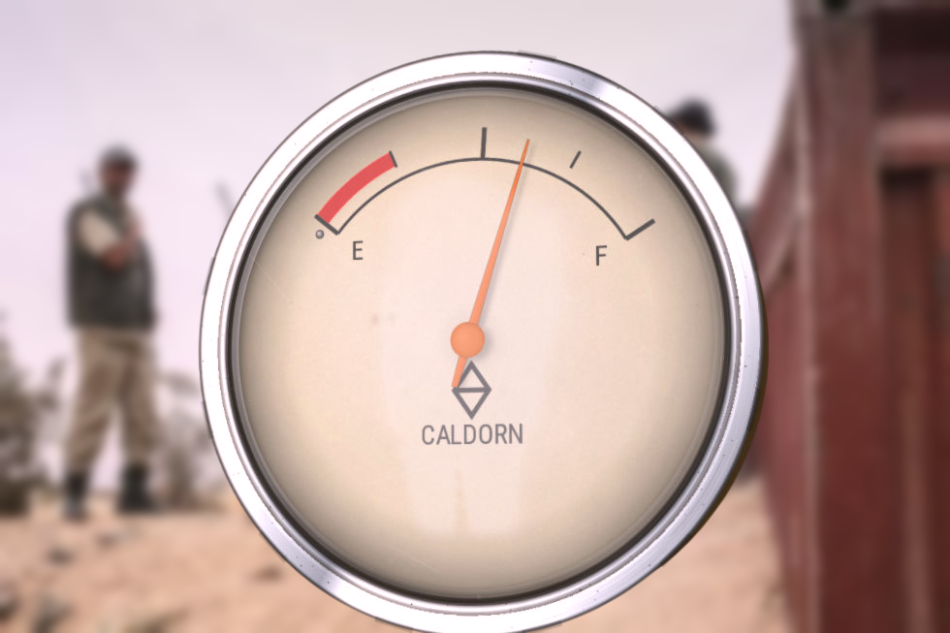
0.625
